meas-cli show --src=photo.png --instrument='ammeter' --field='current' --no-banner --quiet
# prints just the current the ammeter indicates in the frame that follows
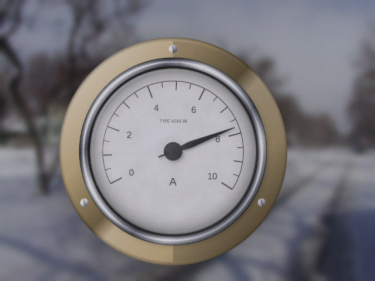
7.75 A
